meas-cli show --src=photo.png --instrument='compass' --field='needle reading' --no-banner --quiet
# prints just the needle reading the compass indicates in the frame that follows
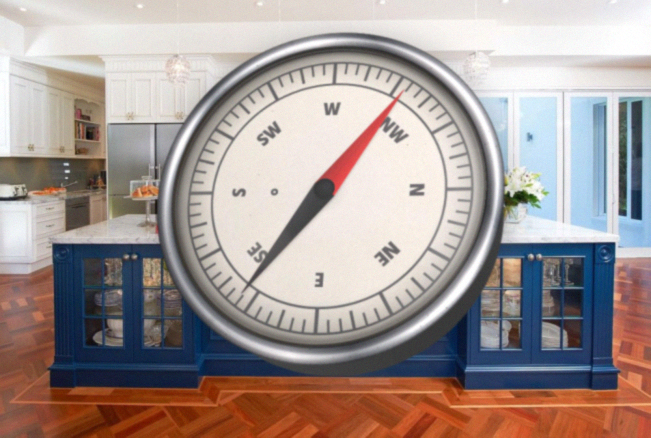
305 °
